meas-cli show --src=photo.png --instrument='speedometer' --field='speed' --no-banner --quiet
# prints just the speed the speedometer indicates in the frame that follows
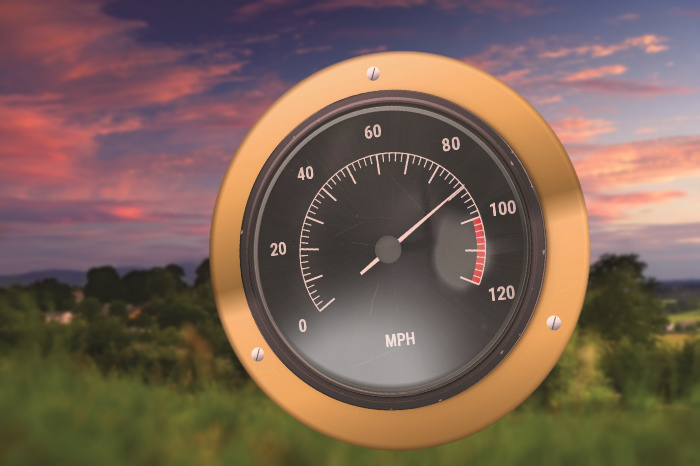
90 mph
